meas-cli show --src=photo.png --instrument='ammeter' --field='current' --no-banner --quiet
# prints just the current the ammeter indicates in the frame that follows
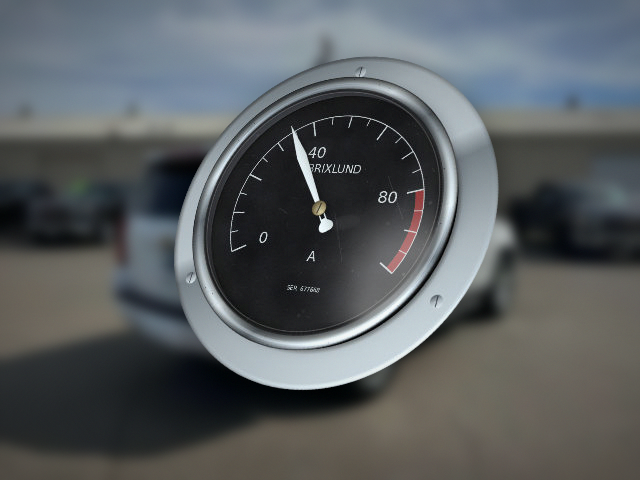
35 A
